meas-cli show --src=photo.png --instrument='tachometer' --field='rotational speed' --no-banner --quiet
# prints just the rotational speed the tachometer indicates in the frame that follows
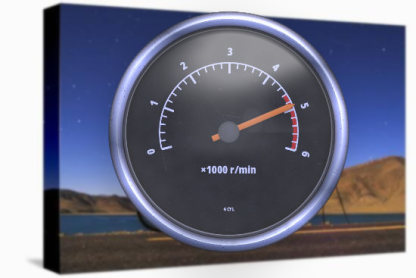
4900 rpm
